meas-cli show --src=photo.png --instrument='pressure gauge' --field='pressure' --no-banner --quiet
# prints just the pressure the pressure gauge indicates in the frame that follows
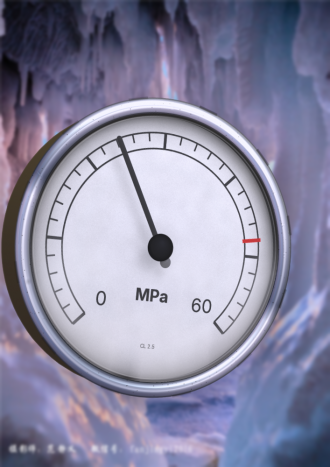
24 MPa
